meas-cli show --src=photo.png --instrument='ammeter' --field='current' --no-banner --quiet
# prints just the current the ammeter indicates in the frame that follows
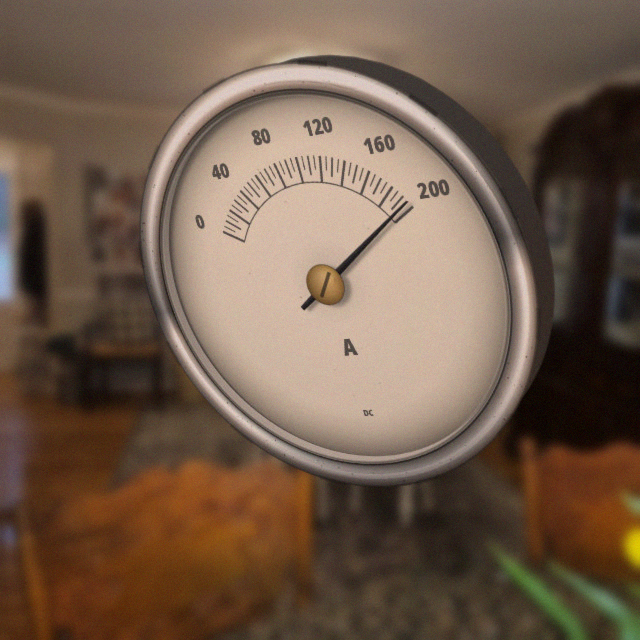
195 A
